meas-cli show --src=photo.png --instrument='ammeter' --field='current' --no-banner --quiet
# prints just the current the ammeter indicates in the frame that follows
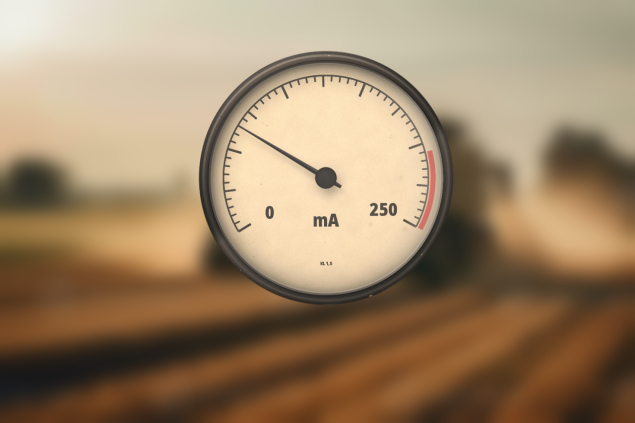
65 mA
